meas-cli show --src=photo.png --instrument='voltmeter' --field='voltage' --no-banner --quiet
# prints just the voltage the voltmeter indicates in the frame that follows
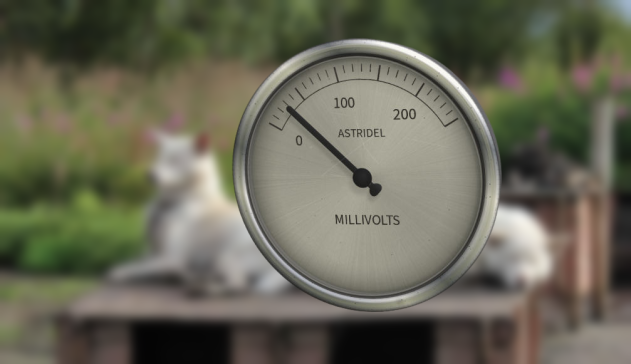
30 mV
